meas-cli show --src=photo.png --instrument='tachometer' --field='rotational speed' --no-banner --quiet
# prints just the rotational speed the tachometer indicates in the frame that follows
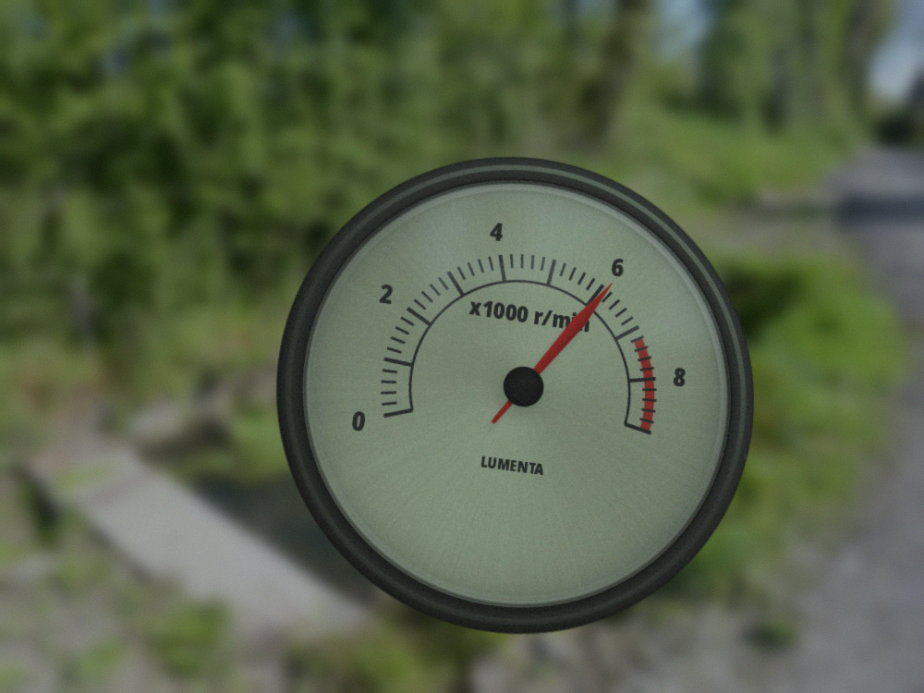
6100 rpm
